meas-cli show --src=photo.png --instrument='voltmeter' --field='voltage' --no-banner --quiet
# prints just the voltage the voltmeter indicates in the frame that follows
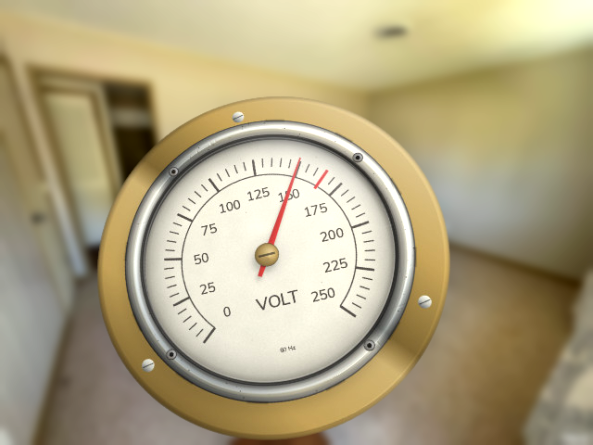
150 V
